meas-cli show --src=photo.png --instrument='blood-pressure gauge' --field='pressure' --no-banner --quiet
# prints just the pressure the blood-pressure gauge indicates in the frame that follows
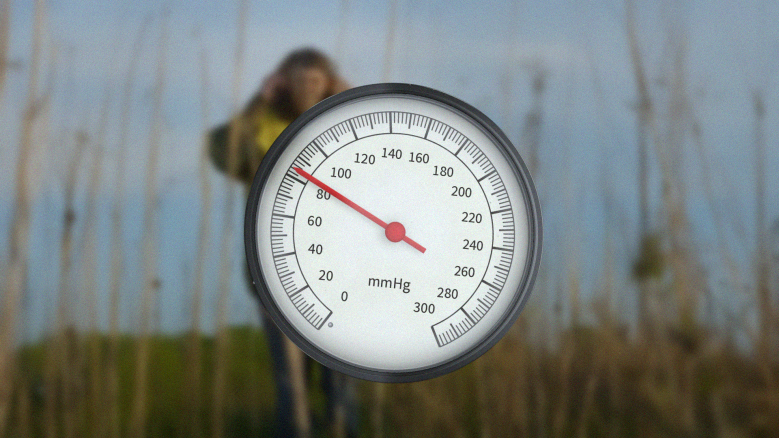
84 mmHg
